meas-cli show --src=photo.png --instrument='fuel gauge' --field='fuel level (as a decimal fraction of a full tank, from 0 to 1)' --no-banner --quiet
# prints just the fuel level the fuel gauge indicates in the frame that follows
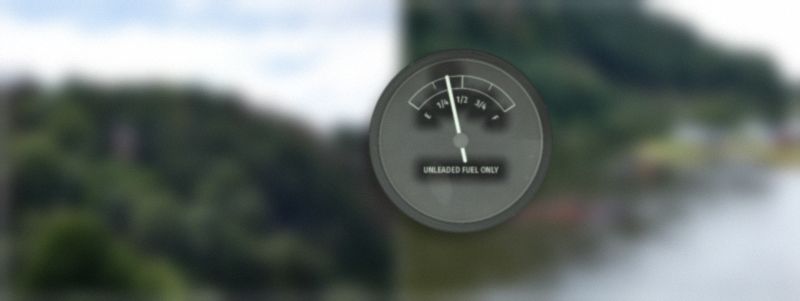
0.375
